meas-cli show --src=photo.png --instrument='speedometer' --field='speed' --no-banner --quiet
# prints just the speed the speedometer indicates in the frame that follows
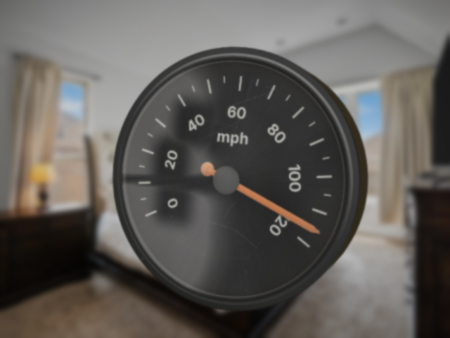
115 mph
